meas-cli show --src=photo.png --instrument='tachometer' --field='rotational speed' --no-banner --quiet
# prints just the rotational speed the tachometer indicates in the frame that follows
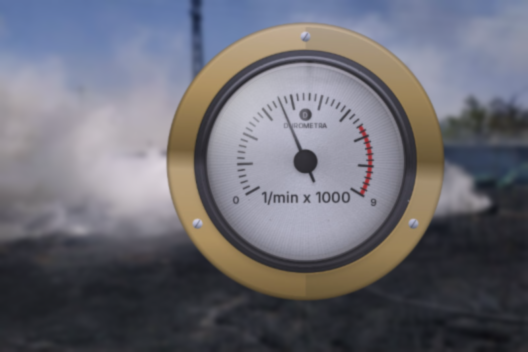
3600 rpm
